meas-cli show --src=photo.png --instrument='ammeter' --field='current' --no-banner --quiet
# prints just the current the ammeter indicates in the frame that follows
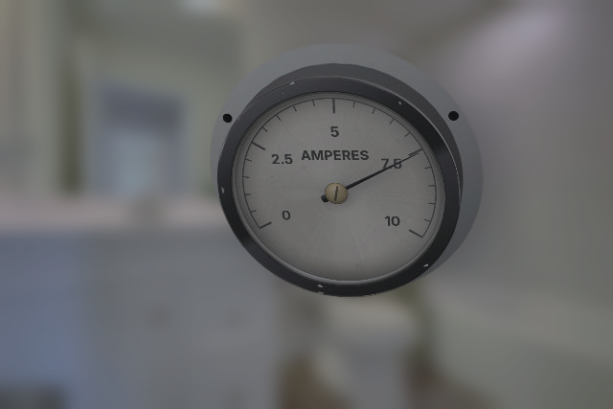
7.5 A
